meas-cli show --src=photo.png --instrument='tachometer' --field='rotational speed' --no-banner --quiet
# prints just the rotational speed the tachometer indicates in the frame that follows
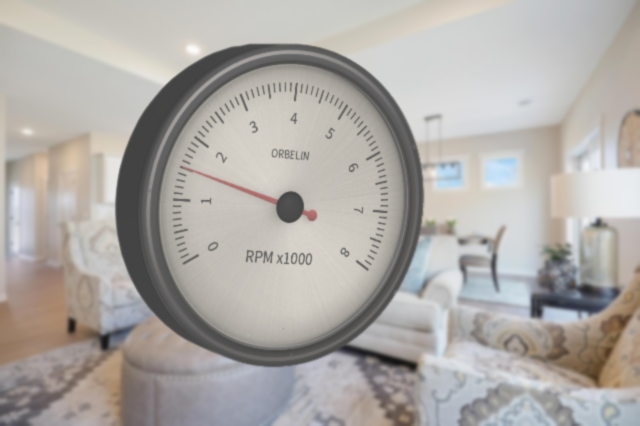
1500 rpm
